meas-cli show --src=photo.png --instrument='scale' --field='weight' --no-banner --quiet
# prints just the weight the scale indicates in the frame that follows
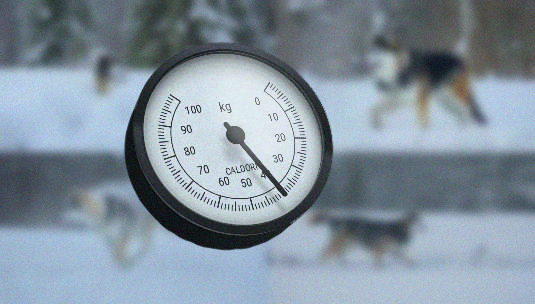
40 kg
